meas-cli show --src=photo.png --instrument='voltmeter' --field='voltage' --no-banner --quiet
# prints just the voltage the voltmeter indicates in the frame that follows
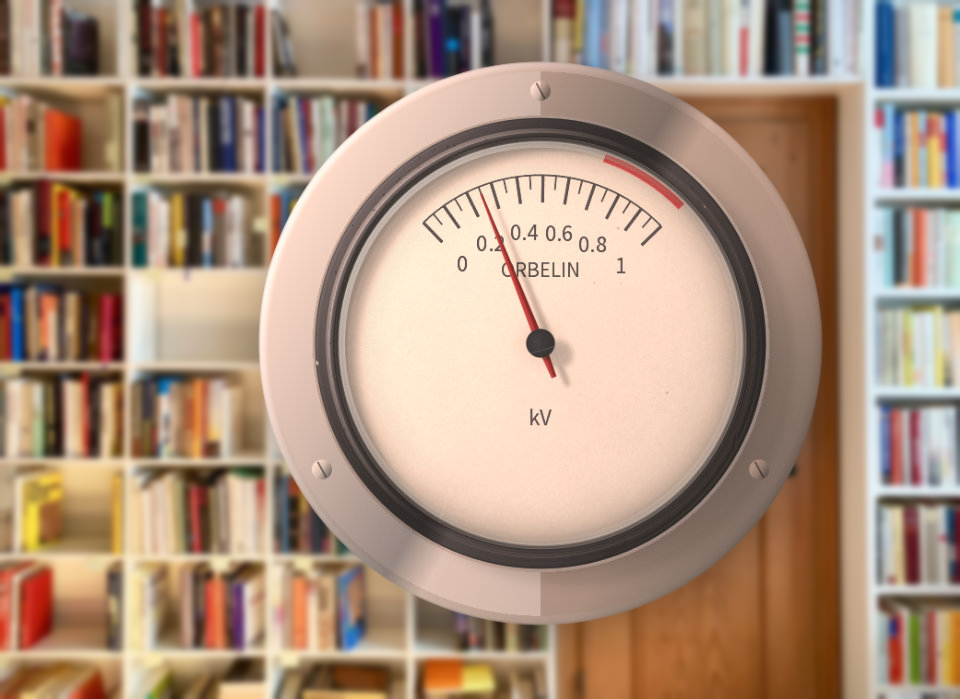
0.25 kV
